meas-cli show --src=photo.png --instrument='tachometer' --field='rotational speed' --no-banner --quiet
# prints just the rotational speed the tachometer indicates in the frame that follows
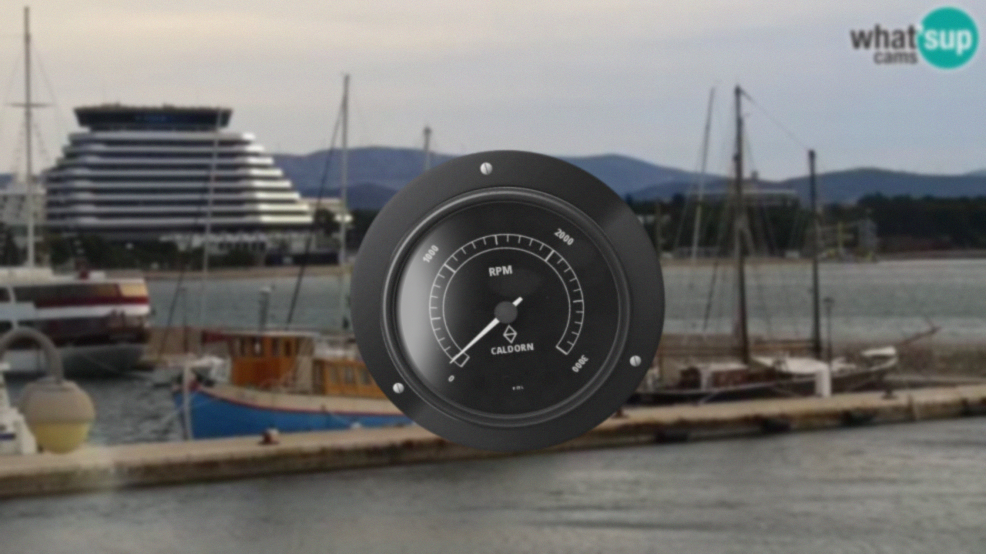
100 rpm
